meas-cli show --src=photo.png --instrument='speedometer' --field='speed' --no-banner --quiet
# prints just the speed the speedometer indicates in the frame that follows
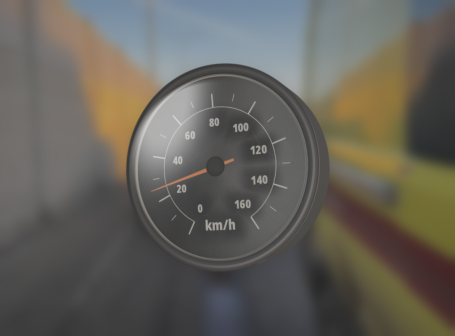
25 km/h
